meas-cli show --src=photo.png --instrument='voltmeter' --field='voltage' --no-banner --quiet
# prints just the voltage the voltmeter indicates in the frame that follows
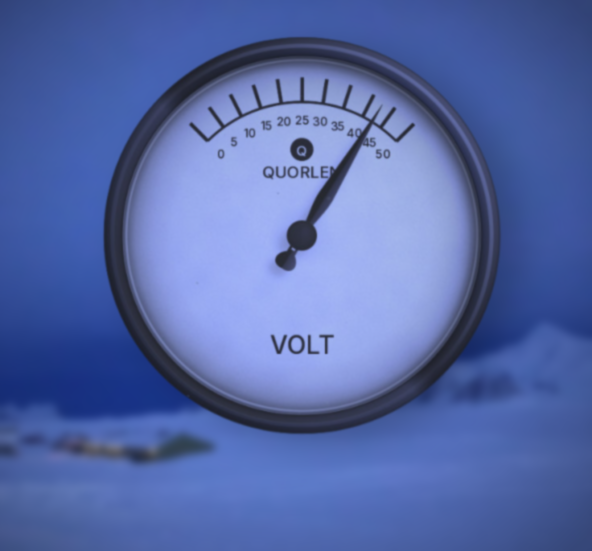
42.5 V
